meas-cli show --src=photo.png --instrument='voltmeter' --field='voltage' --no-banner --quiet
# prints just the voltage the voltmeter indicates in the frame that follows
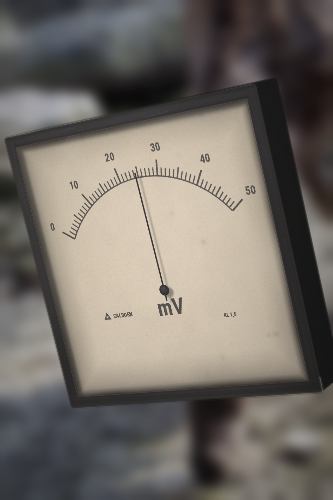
25 mV
